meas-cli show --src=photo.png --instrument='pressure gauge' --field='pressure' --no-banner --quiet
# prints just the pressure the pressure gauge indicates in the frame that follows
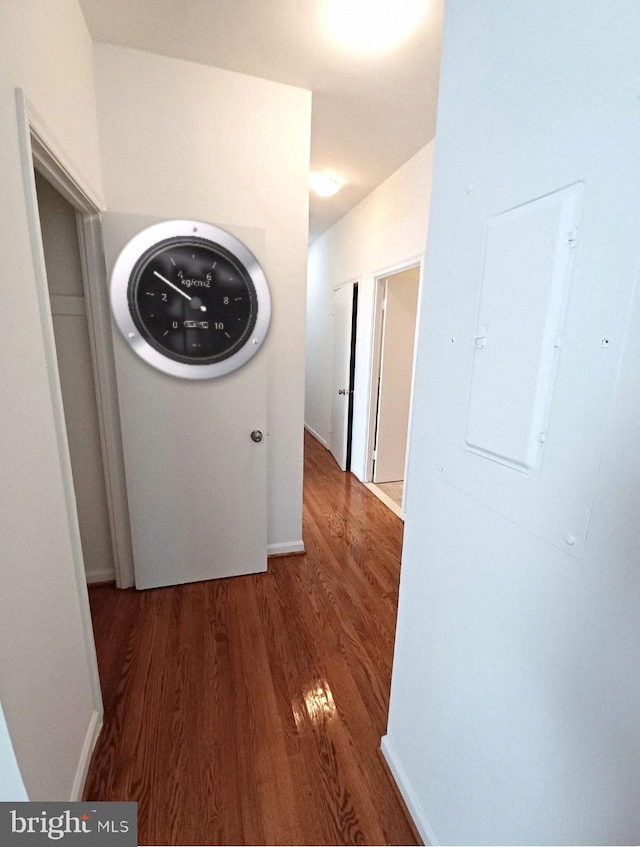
3 kg/cm²
